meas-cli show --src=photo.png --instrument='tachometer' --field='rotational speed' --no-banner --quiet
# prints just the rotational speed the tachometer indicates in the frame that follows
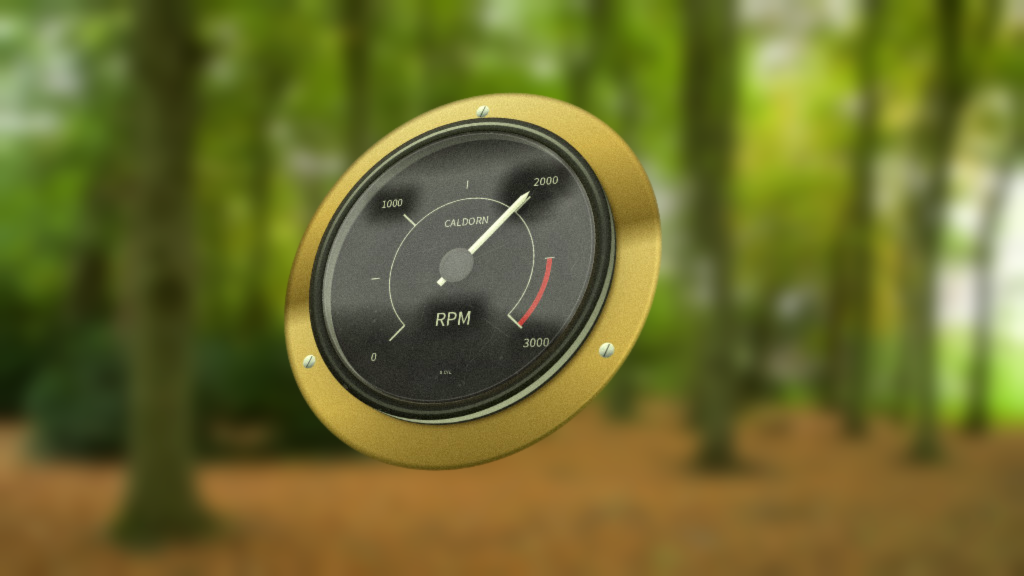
2000 rpm
